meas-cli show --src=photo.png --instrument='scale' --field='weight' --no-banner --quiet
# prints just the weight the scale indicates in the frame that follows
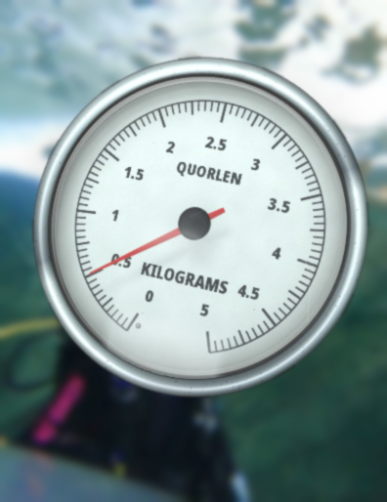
0.5 kg
